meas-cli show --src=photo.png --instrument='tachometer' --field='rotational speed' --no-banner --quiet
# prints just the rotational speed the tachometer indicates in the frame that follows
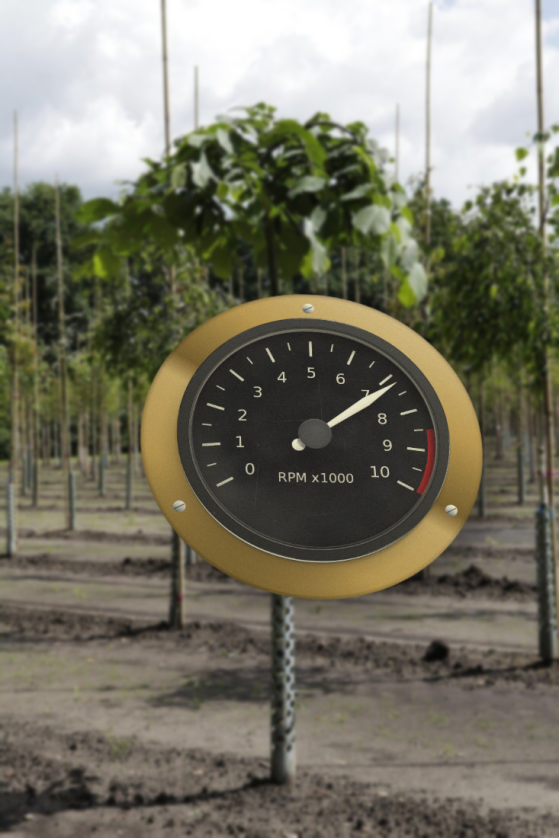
7250 rpm
